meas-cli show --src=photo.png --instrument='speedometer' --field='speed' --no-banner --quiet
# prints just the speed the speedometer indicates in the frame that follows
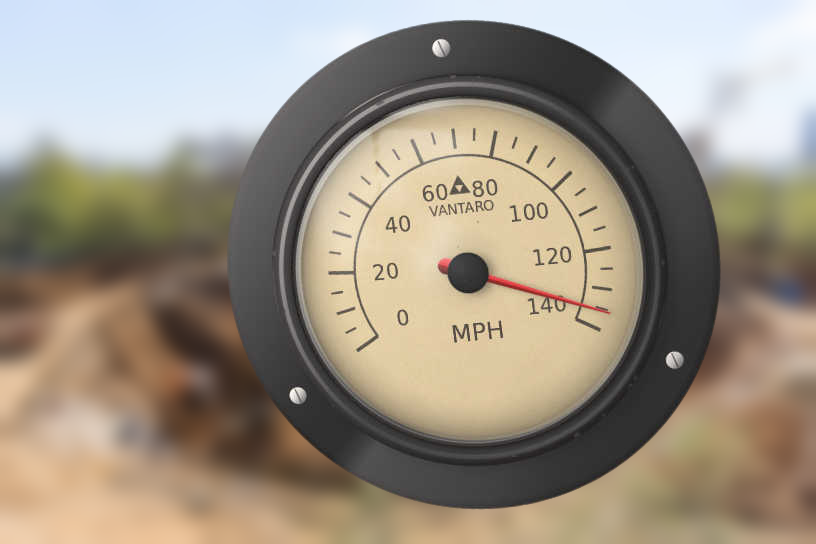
135 mph
